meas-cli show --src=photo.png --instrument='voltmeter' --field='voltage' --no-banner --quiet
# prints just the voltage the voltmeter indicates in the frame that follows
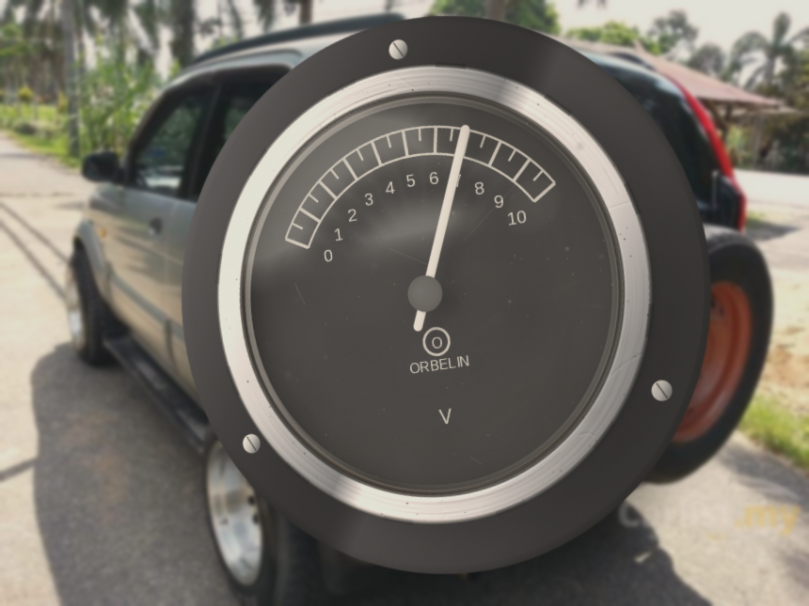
7 V
